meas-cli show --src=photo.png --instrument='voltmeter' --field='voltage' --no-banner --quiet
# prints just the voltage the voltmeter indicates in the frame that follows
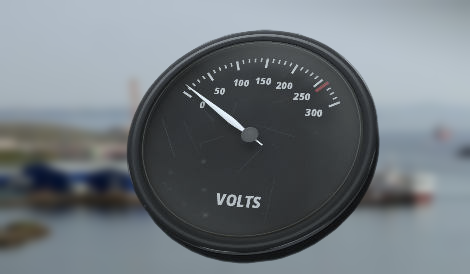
10 V
